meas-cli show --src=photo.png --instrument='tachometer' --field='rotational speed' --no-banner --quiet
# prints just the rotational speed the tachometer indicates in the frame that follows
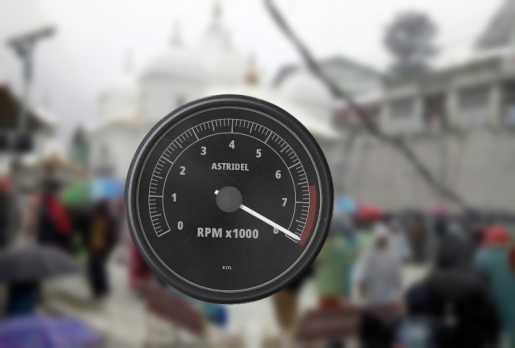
7900 rpm
